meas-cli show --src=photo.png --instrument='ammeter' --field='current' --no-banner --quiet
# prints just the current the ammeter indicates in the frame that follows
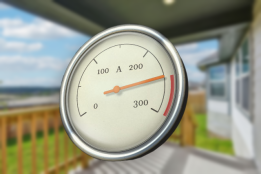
250 A
